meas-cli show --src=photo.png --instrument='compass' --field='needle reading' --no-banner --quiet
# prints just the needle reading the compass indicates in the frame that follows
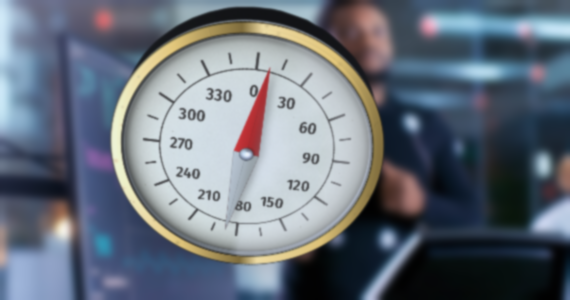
7.5 °
